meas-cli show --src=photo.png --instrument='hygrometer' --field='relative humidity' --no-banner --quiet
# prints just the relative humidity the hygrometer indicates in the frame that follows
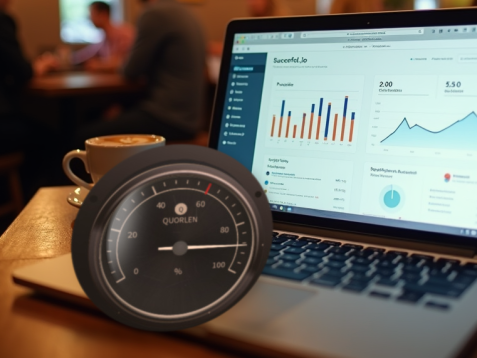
88 %
